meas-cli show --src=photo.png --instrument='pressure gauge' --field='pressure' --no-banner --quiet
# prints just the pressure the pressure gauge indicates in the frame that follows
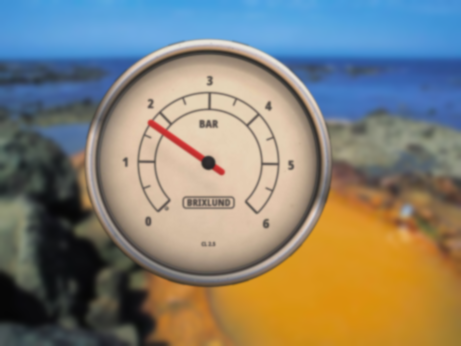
1.75 bar
